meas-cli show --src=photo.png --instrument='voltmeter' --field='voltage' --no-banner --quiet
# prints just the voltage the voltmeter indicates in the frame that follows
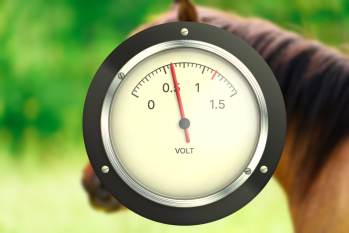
0.6 V
